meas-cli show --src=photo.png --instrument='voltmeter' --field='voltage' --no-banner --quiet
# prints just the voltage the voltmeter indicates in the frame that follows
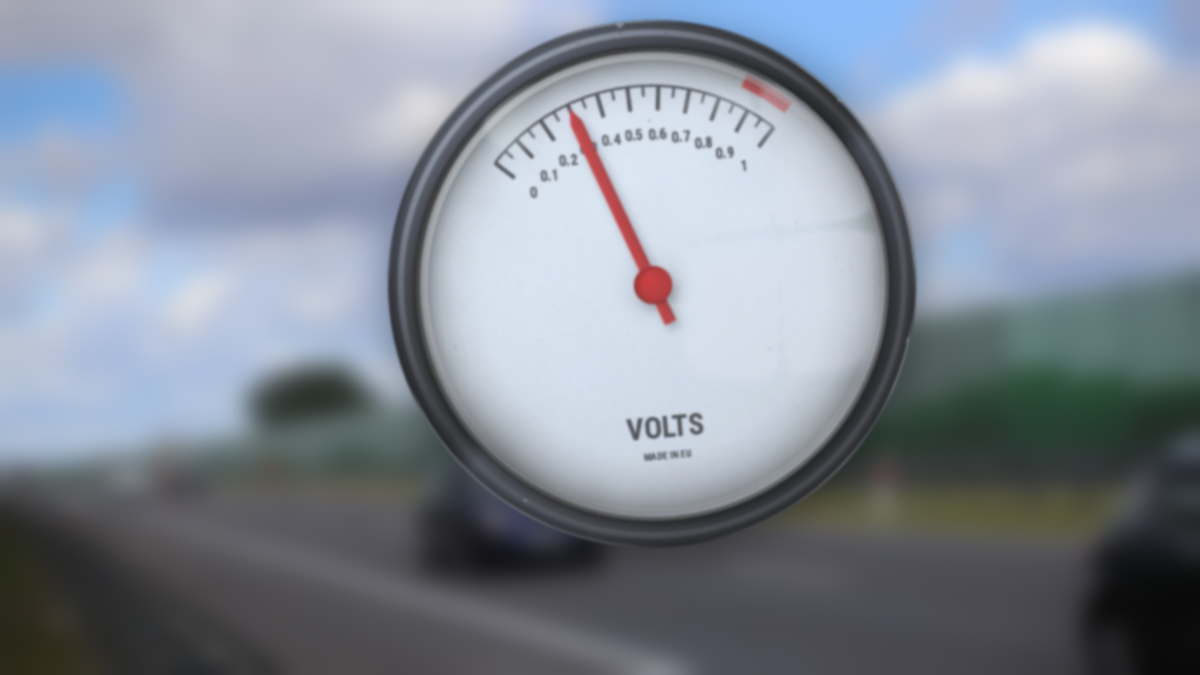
0.3 V
